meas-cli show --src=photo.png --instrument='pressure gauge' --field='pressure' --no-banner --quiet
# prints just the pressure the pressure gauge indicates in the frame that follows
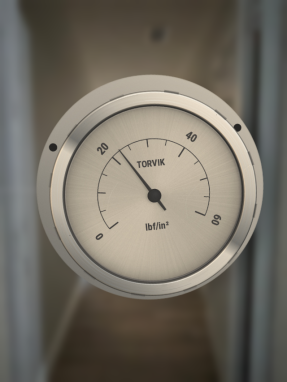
22.5 psi
